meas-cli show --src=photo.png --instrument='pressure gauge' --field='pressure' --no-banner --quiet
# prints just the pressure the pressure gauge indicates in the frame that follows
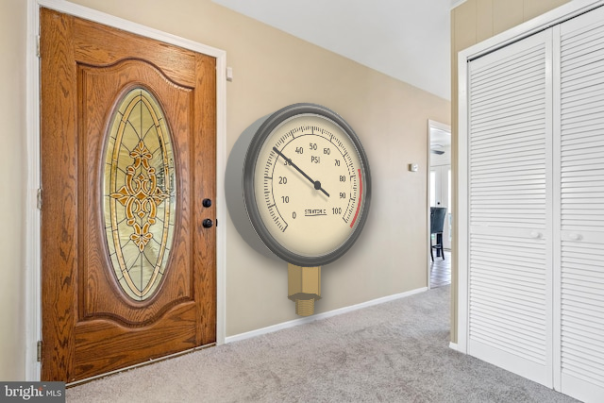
30 psi
